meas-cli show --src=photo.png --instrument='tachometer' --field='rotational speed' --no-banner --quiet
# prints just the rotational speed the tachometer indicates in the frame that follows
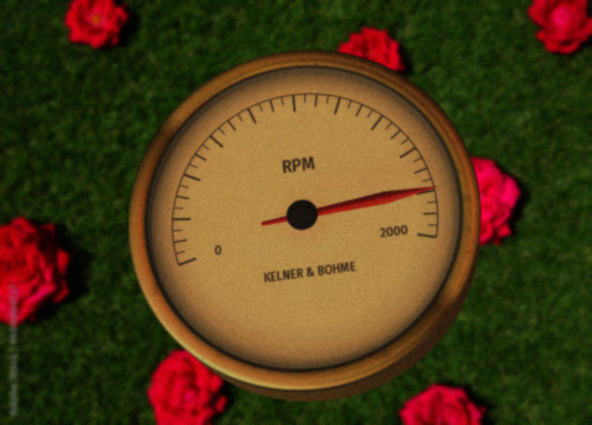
1800 rpm
